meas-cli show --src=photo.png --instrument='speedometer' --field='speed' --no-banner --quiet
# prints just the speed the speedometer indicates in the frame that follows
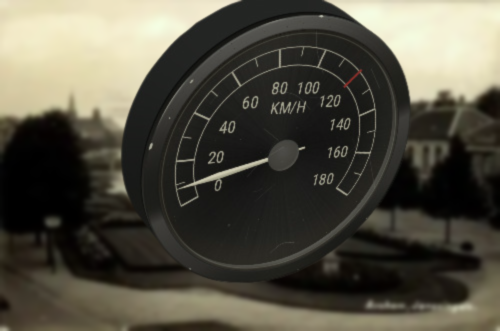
10 km/h
